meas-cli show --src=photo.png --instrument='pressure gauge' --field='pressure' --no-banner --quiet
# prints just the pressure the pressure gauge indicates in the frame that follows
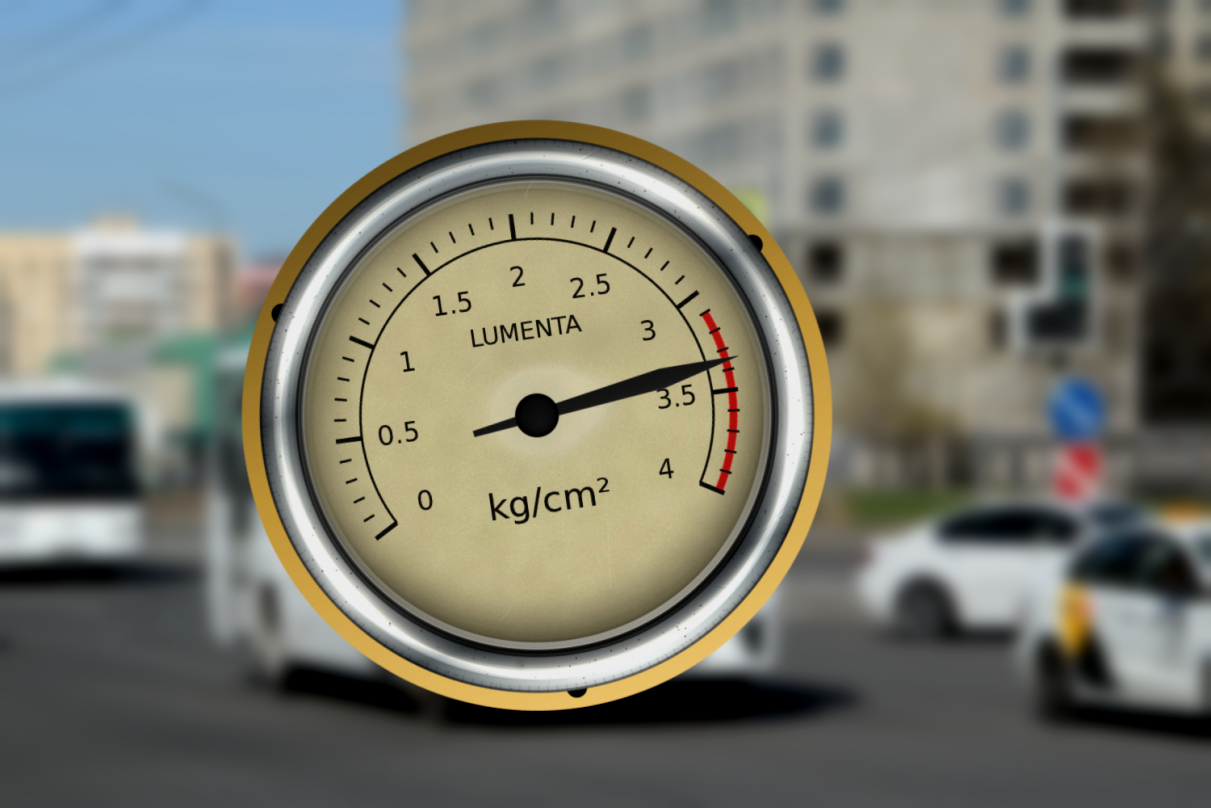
3.35 kg/cm²
